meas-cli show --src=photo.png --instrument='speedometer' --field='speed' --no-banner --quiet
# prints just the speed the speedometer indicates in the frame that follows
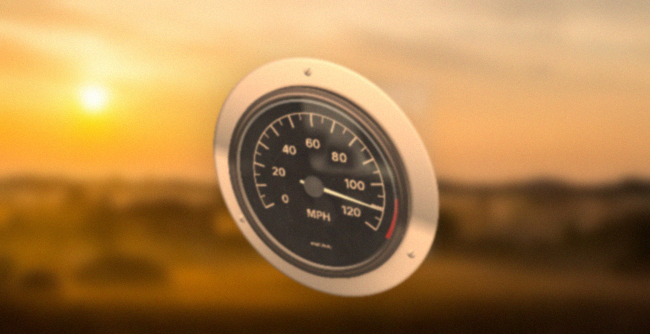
110 mph
